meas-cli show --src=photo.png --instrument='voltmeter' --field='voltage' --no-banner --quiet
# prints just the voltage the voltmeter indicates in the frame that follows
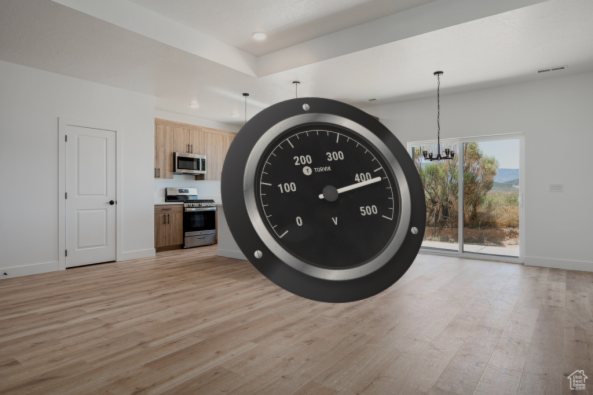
420 V
